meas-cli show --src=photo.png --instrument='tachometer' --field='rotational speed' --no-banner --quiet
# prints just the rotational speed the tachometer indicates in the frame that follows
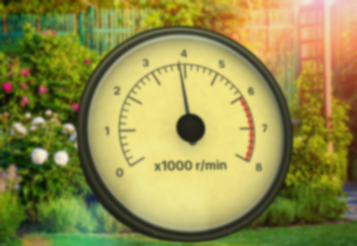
3800 rpm
